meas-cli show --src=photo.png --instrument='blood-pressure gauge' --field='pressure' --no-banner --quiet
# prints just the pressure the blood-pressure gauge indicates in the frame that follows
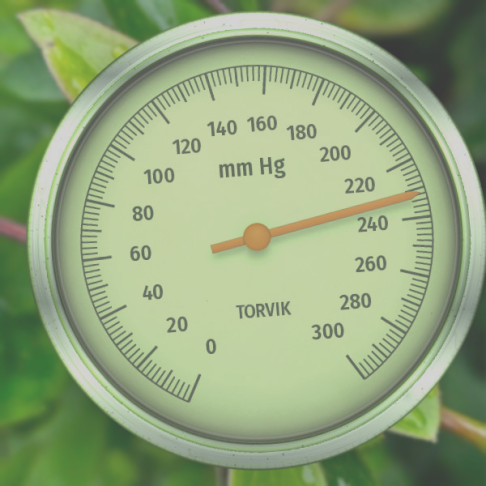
232 mmHg
